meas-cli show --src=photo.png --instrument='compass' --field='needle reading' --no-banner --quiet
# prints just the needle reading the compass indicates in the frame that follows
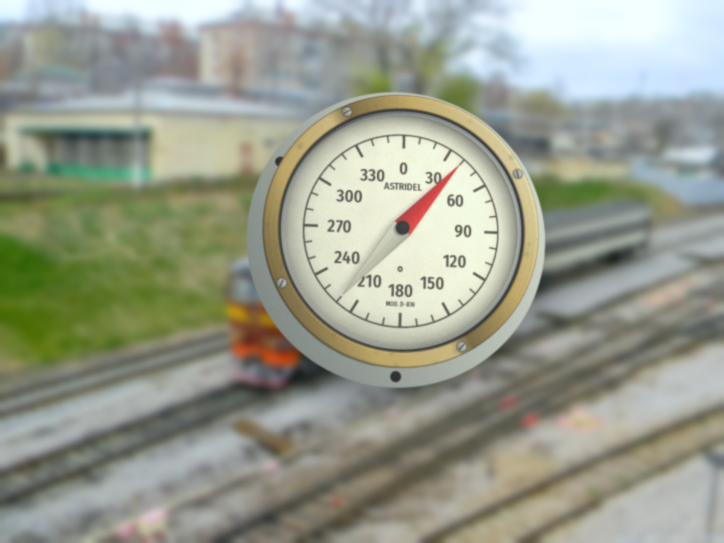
40 °
